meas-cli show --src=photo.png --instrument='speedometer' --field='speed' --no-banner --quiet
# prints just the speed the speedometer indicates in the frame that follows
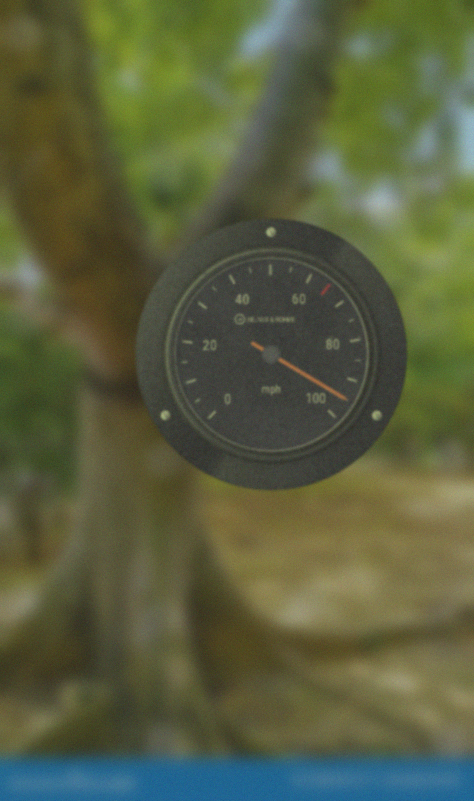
95 mph
